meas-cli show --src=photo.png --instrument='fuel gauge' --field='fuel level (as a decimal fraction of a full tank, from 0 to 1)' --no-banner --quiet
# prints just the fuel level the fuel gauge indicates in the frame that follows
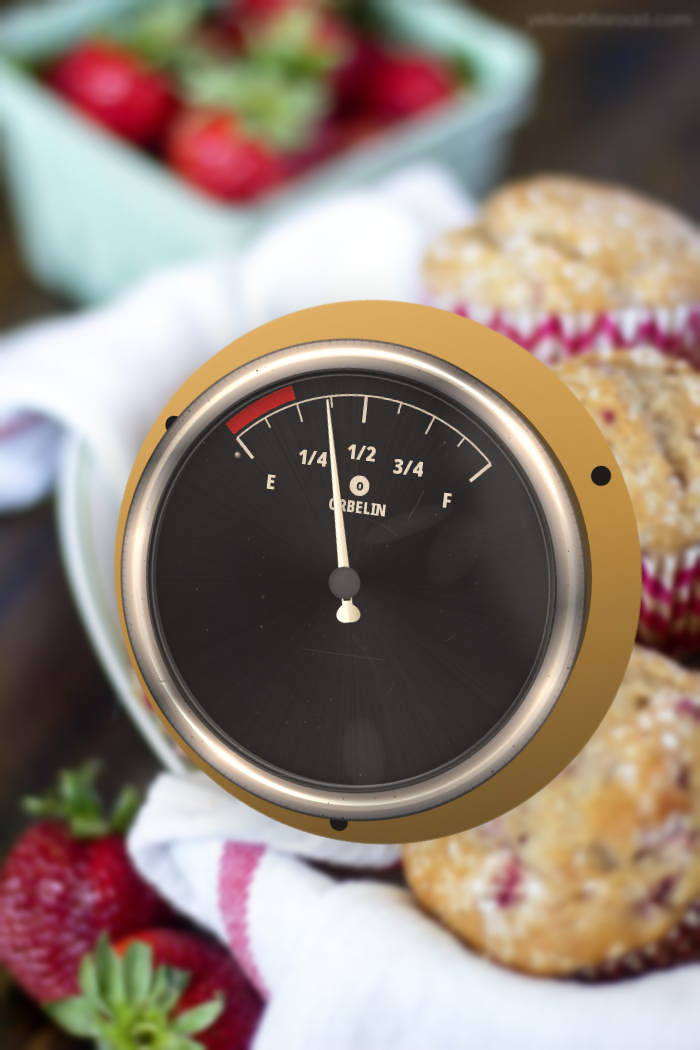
0.375
